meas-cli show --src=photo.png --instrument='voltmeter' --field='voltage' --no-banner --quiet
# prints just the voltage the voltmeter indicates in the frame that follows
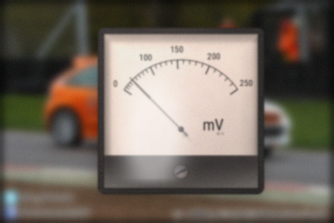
50 mV
